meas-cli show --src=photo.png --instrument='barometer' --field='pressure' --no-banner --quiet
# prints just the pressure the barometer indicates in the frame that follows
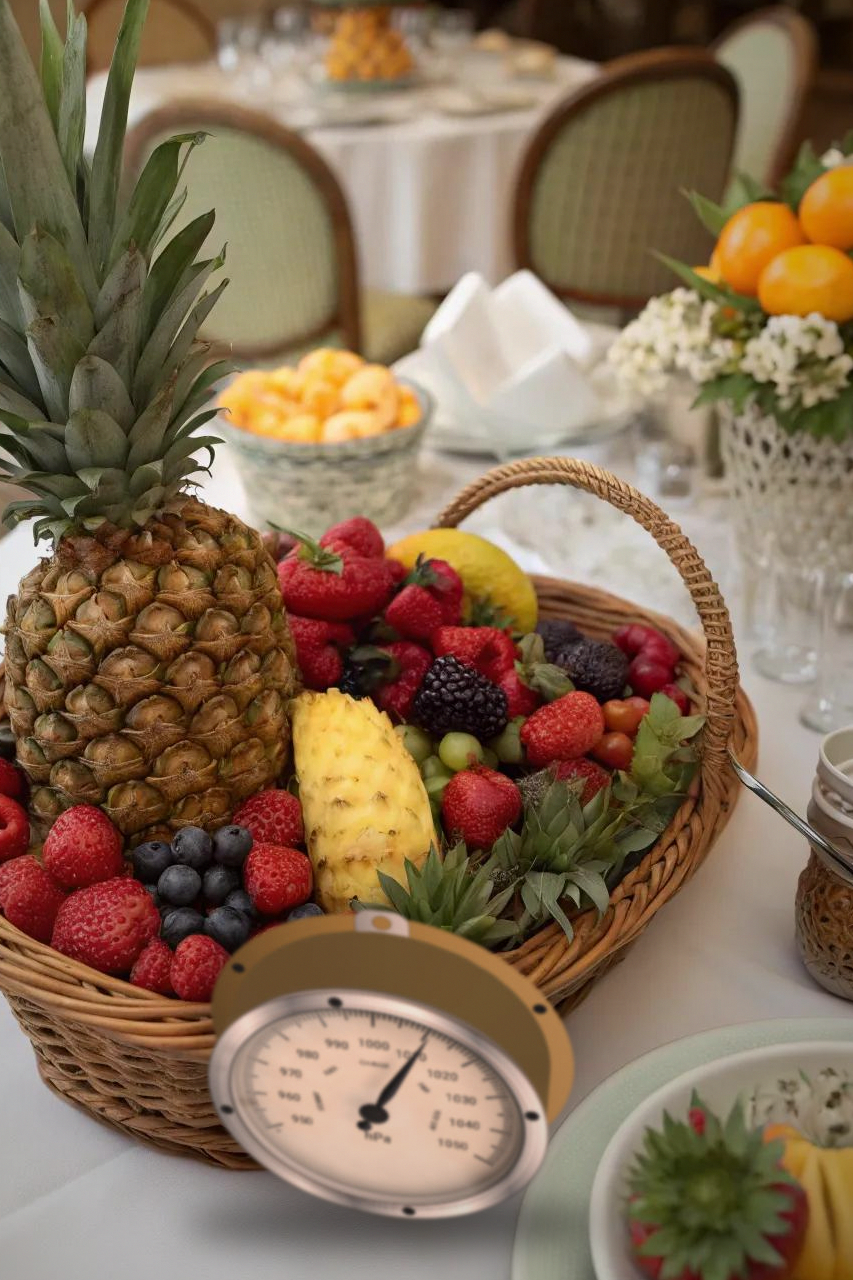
1010 hPa
